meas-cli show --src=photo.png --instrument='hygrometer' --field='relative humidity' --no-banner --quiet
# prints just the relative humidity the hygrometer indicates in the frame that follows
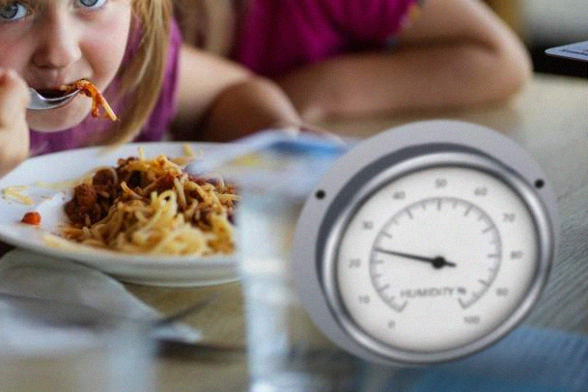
25 %
